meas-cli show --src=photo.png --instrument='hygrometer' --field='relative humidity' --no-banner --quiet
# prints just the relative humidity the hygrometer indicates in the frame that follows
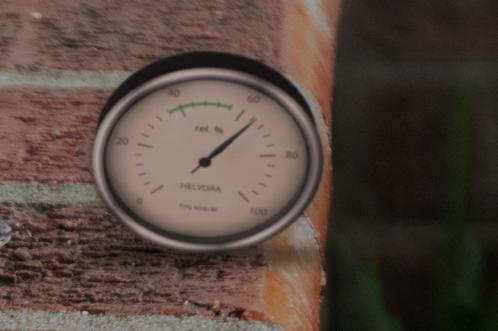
64 %
